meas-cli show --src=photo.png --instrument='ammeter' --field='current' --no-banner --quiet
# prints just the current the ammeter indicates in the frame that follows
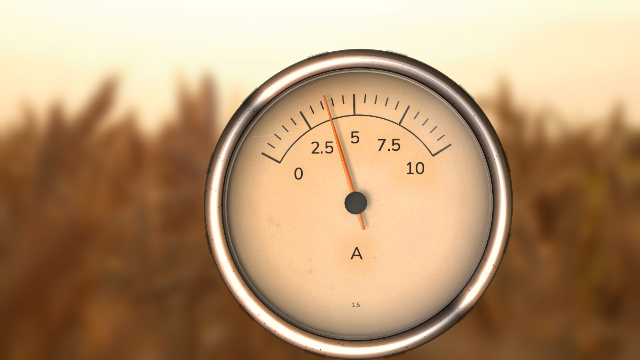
3.75 A
